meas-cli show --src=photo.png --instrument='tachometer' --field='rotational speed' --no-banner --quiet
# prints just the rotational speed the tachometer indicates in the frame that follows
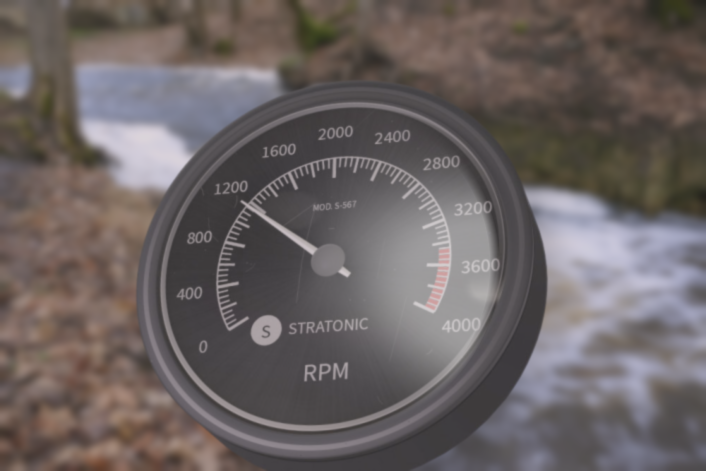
1150 rpm
